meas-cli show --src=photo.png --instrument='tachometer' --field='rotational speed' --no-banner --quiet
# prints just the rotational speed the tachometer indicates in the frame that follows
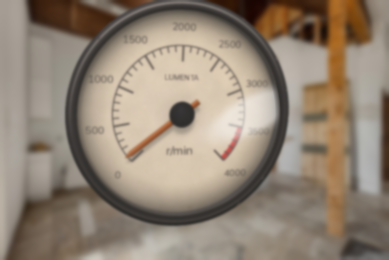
100 rpm
